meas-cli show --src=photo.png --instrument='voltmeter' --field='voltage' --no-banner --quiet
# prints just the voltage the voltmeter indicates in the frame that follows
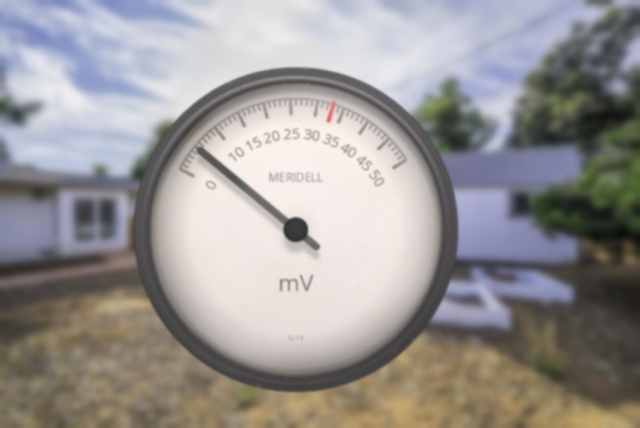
5 mV
